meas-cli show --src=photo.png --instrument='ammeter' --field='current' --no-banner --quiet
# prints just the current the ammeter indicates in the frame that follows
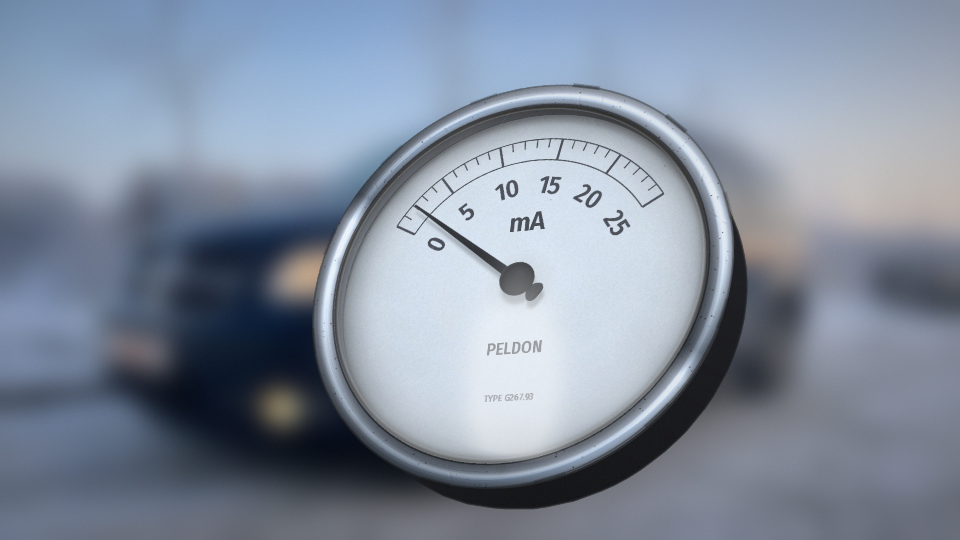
2 mA
